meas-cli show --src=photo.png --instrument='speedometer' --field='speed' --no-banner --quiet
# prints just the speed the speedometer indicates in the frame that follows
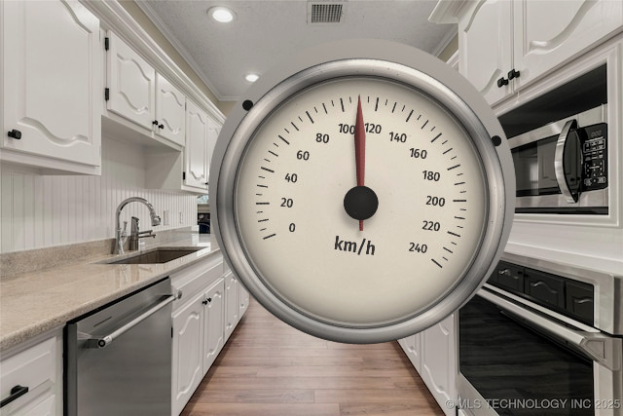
110 km/h
